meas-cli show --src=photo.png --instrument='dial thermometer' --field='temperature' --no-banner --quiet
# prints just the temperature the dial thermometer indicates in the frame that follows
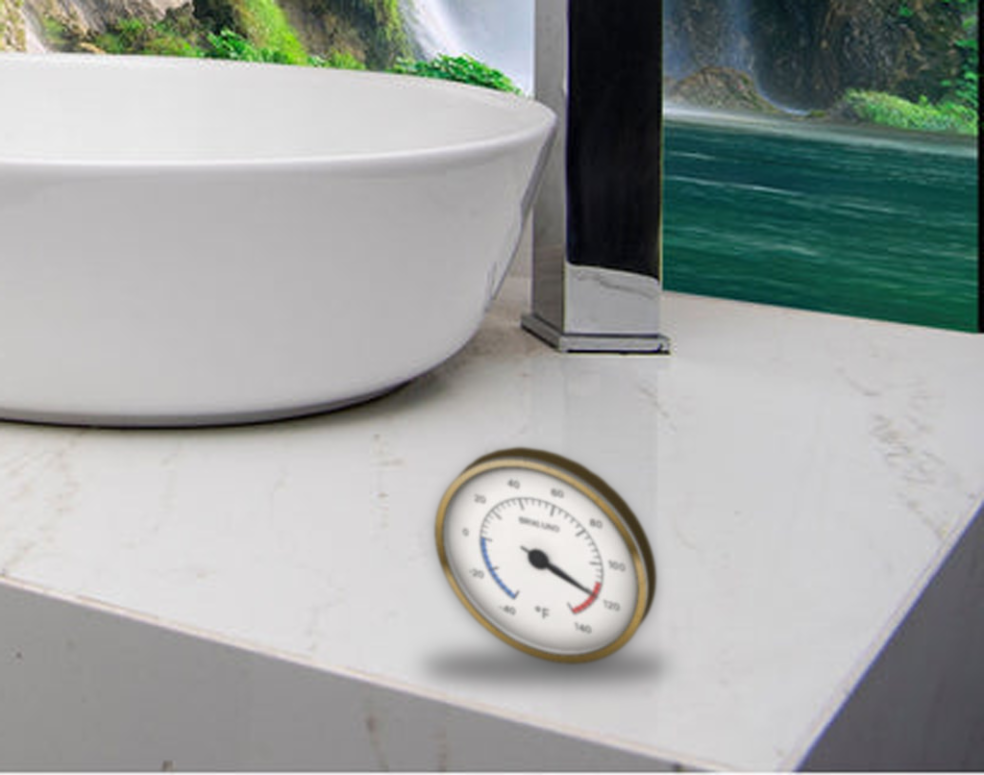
120 °F
